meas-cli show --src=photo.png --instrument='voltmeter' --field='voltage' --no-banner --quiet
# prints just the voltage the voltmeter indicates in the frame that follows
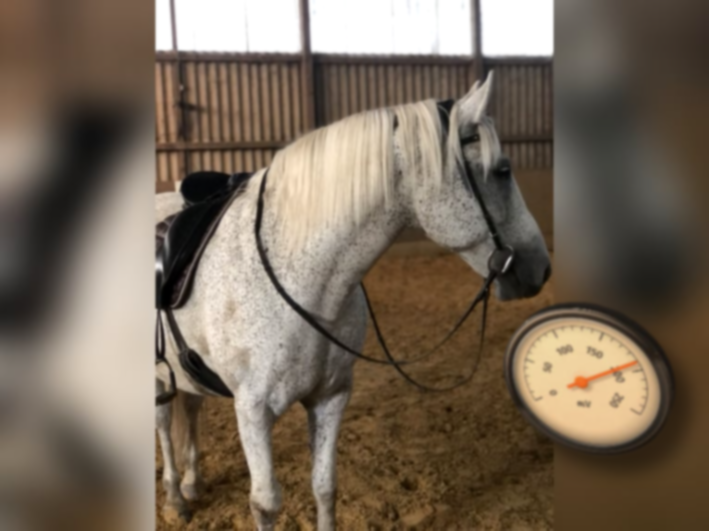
190 mV
